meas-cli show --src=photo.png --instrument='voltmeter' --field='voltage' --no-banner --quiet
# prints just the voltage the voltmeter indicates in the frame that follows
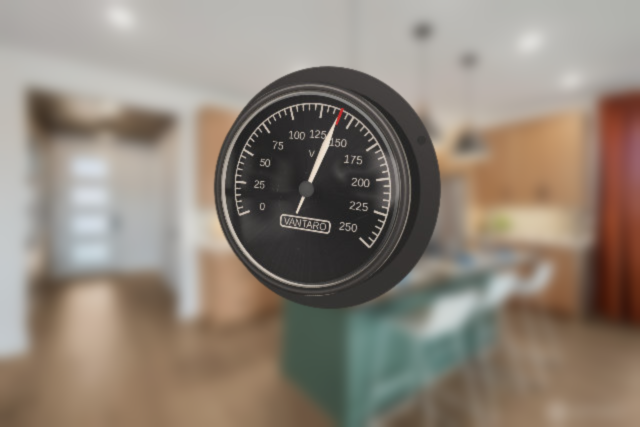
140 V
